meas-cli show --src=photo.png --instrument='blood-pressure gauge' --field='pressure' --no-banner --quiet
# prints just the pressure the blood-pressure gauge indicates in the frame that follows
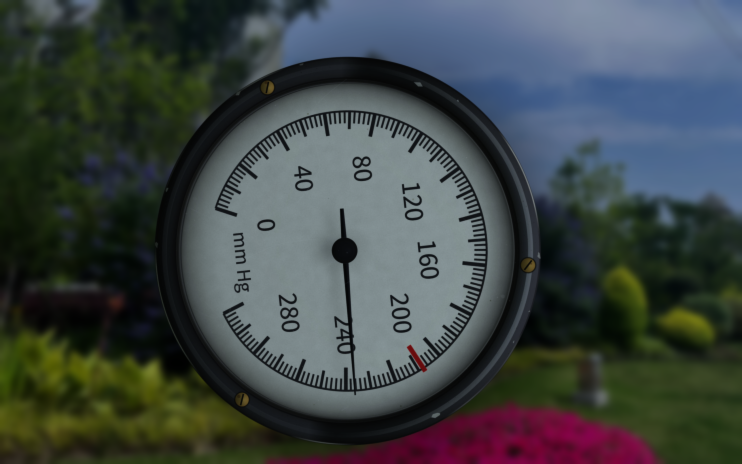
236 mmHg
